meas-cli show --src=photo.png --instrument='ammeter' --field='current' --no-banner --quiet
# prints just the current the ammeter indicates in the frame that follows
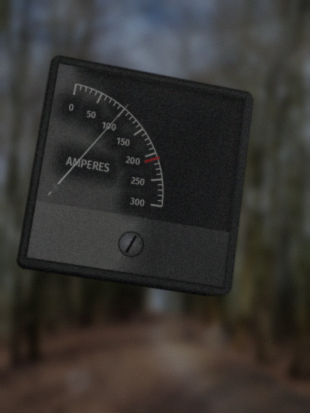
100 A
